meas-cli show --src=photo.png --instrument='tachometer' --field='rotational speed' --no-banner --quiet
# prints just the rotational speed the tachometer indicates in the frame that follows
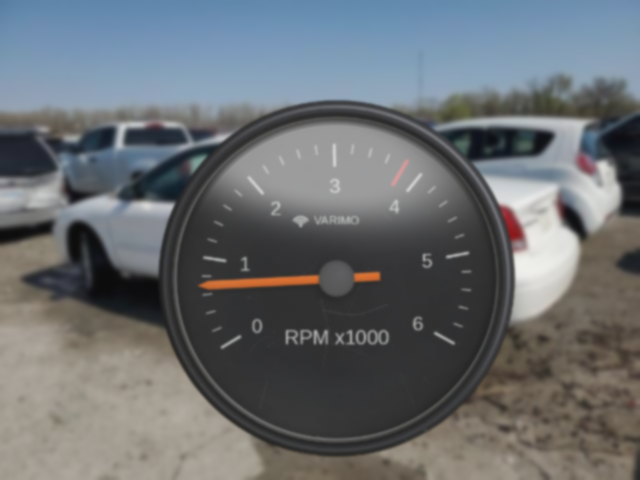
700 rpm
